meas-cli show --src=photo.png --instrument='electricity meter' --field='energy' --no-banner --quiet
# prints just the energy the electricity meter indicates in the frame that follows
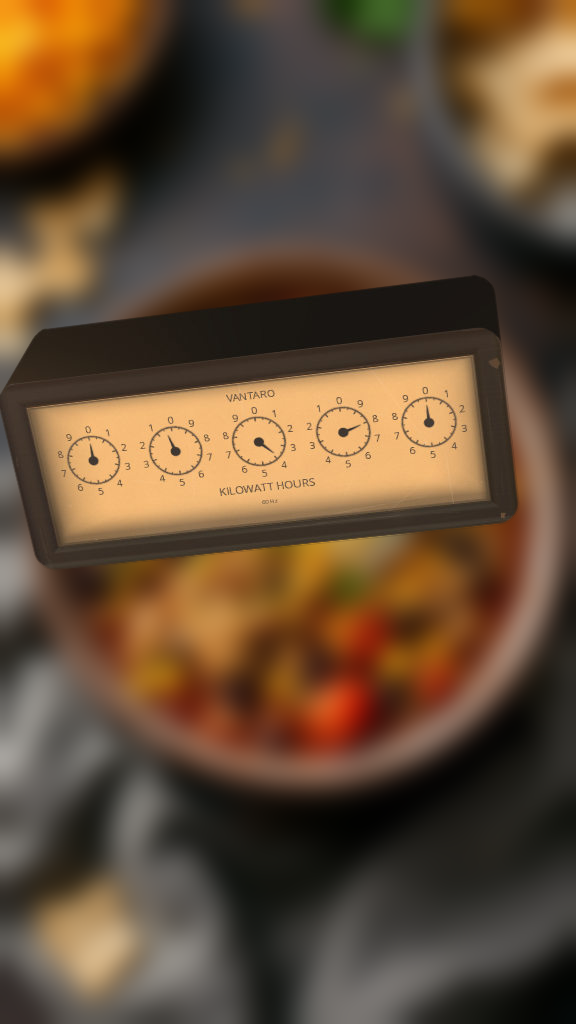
380 kWh
